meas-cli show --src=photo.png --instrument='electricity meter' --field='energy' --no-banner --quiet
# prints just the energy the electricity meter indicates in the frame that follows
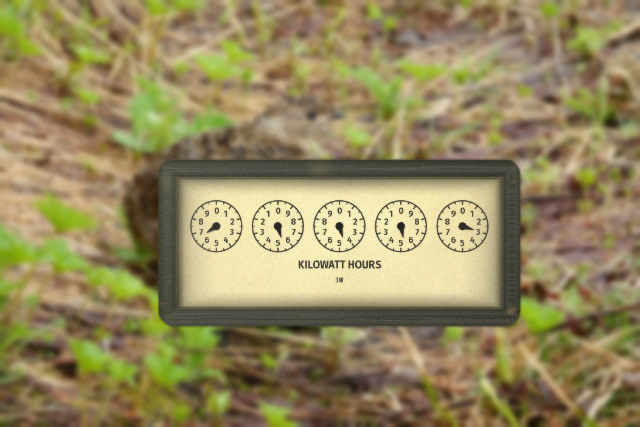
65453 kWh
